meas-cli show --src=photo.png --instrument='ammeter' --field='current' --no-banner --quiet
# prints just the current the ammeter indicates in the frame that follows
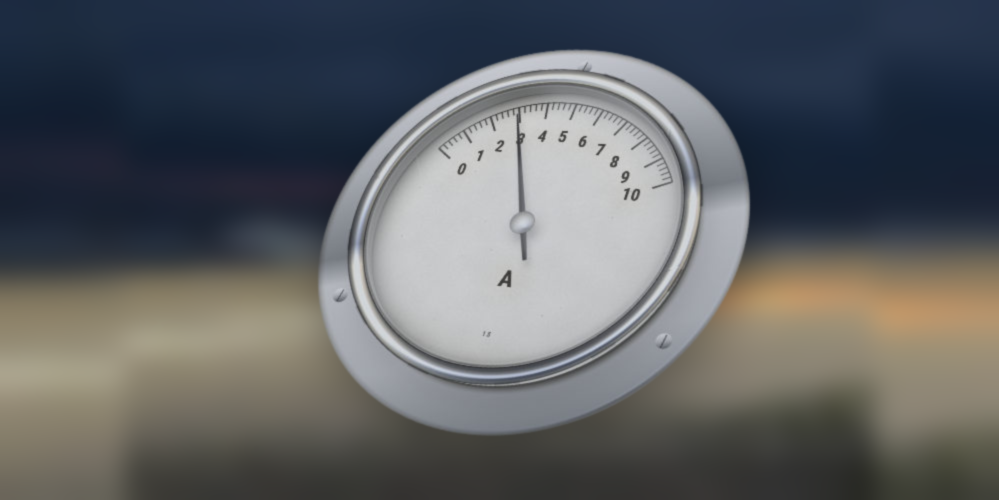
3 A
